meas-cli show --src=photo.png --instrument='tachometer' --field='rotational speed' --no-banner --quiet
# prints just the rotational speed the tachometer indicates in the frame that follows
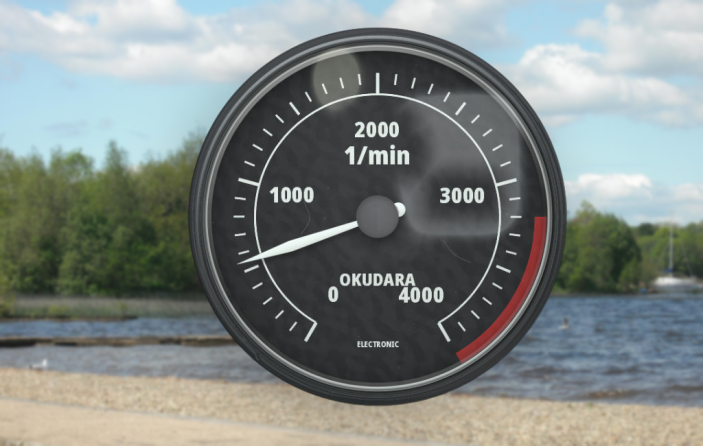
550 rpm
